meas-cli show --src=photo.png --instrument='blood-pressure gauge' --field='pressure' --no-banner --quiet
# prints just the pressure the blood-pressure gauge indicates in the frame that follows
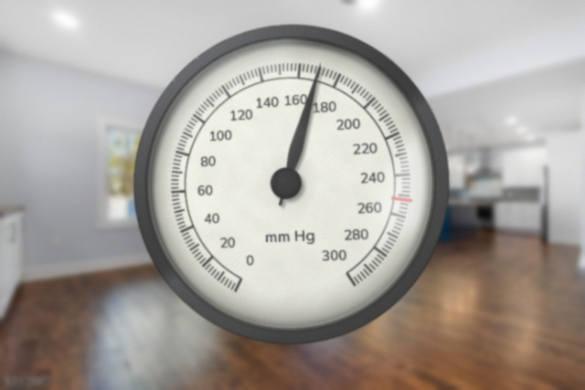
170 mmHg
